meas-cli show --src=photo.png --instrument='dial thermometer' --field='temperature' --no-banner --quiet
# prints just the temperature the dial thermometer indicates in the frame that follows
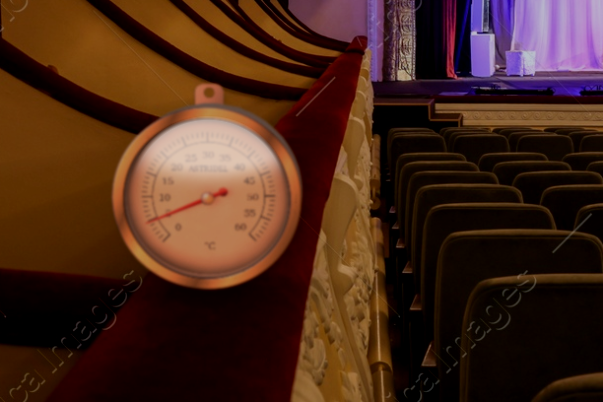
5 °C
